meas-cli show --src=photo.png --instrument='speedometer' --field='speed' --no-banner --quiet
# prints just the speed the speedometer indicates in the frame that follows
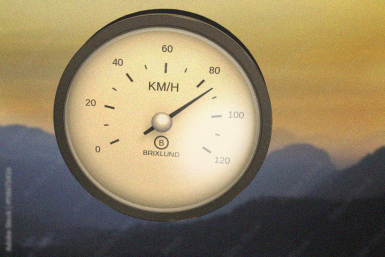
85 km/h
